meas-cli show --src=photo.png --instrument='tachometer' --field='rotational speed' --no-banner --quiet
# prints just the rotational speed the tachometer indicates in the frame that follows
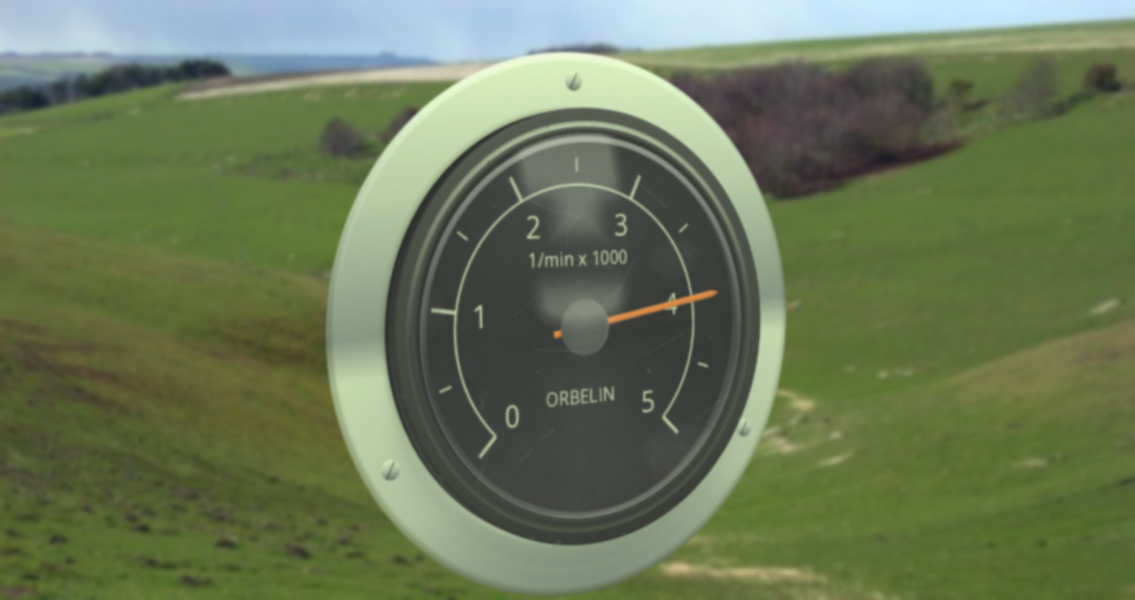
4000 rpm
